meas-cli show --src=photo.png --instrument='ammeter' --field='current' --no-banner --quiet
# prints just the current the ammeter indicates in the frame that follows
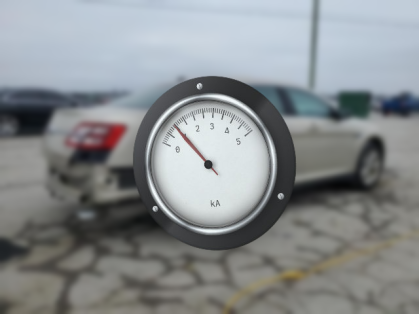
1 kA
